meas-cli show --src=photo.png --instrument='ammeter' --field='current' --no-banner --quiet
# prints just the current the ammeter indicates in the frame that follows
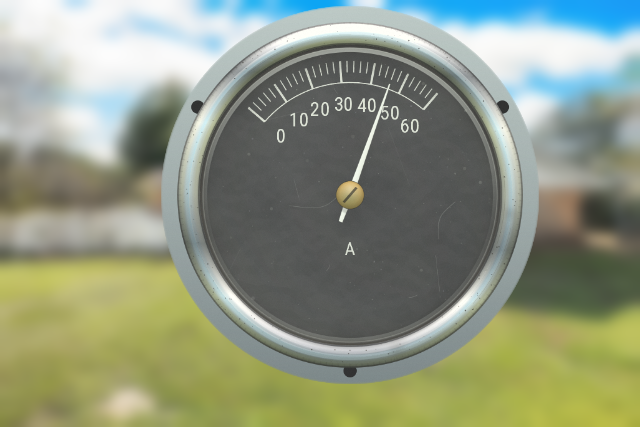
46 A
